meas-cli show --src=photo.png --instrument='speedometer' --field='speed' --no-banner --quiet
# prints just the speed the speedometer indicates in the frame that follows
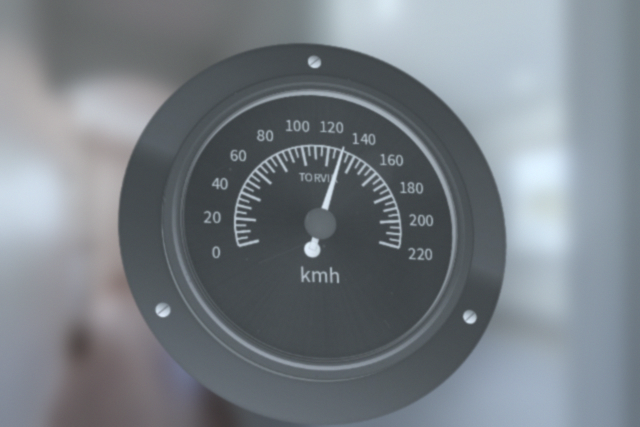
130 km/h
